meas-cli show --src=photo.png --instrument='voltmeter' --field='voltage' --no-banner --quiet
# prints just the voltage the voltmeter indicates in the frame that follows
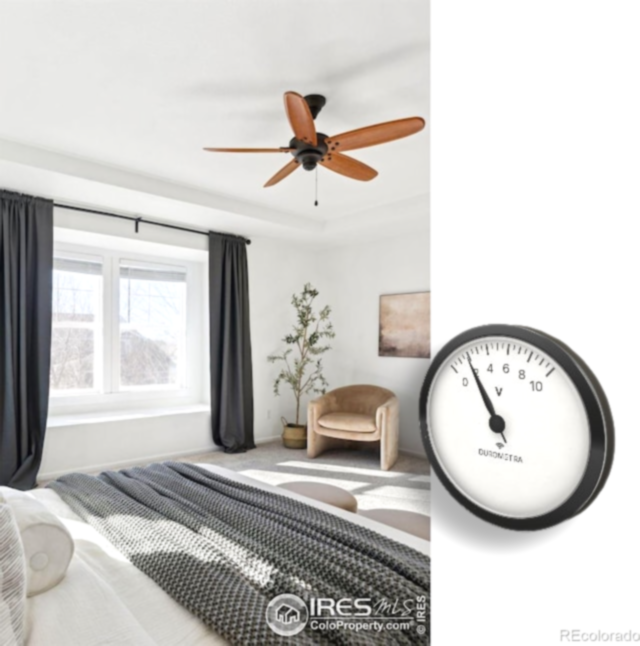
2 V
